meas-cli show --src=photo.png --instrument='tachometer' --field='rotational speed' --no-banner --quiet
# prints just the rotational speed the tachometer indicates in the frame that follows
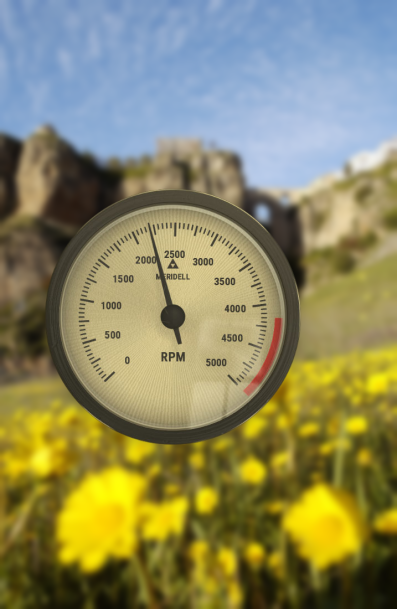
2200 rpm
